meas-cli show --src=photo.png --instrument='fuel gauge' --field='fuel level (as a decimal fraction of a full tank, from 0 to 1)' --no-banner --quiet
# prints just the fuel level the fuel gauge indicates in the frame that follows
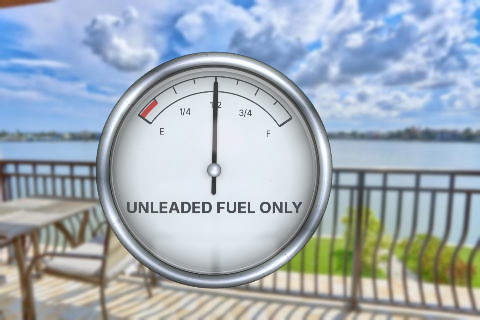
0.5
